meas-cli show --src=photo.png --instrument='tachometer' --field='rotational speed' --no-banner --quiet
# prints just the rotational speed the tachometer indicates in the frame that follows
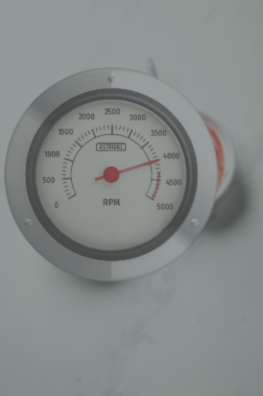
4000 rpm
